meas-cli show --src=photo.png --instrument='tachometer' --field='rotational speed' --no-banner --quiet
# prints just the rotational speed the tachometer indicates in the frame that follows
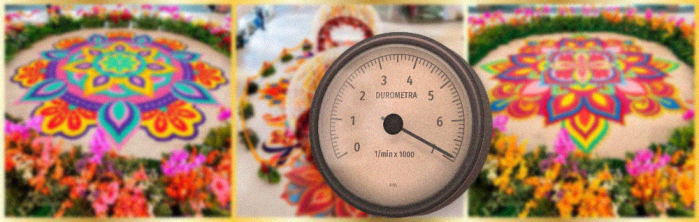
6900 rpm
